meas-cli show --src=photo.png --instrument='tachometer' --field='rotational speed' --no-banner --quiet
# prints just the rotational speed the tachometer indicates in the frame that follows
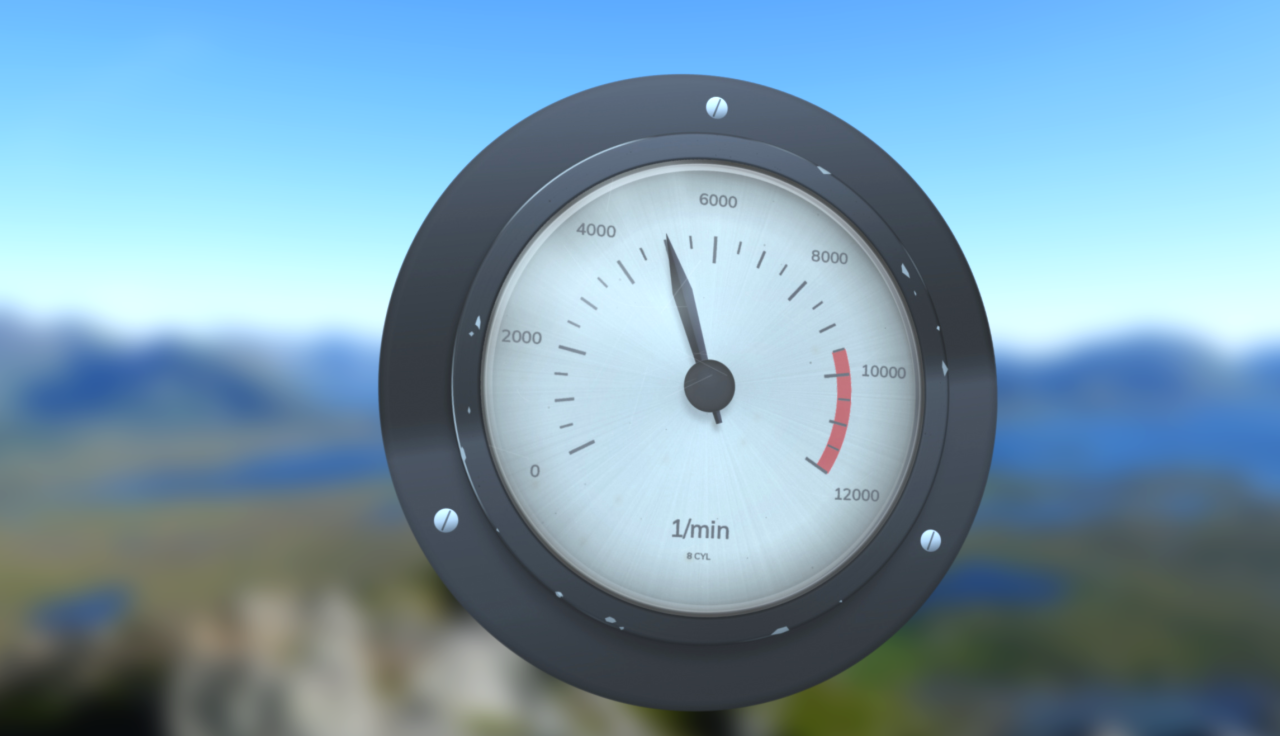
5000 rpm
